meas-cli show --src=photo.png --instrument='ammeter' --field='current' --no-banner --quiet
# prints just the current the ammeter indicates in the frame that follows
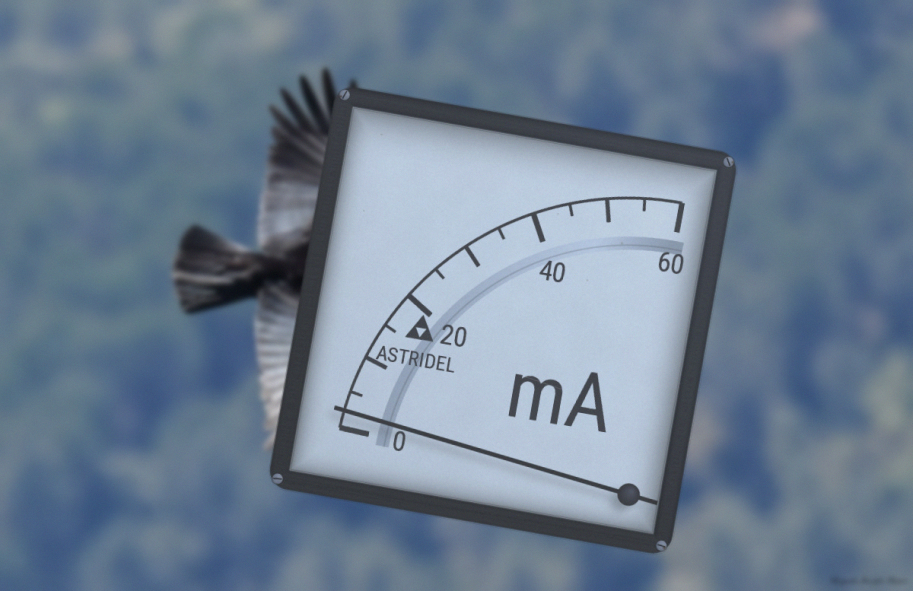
2.5 mA
